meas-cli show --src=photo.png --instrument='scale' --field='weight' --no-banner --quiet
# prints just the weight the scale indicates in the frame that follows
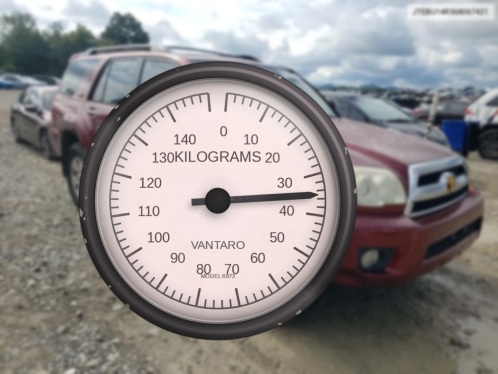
35 kg
